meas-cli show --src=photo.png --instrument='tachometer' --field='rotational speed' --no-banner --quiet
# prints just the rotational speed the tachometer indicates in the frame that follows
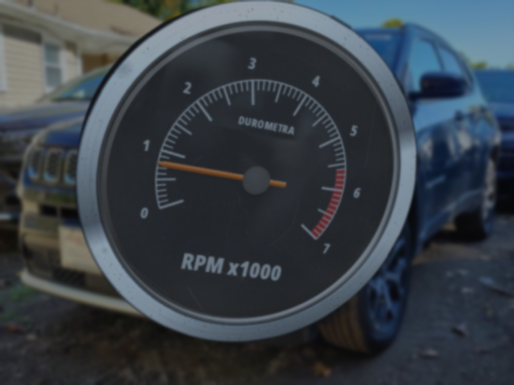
800 rpm
